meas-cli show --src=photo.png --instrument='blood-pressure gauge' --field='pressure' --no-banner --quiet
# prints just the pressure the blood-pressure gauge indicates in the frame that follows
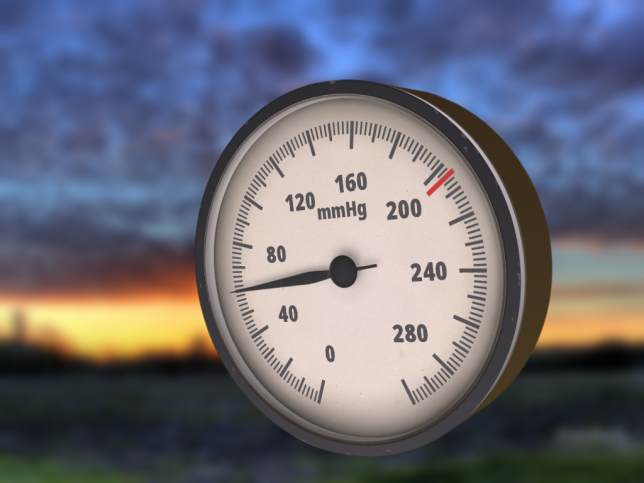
60 mmHg
